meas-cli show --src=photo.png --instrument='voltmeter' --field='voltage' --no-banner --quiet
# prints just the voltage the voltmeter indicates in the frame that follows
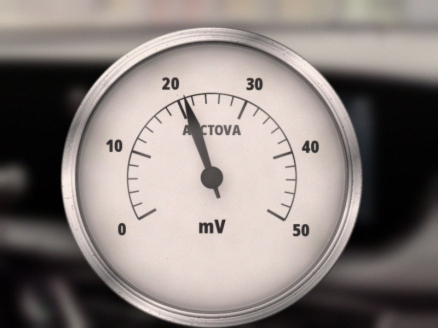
21 mV
